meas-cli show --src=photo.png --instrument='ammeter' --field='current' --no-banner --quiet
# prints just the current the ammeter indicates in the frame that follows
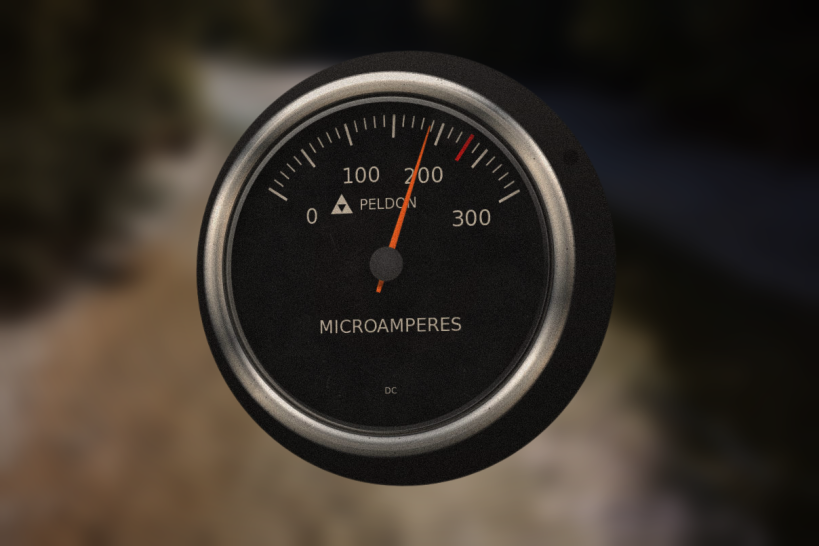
190 µA
